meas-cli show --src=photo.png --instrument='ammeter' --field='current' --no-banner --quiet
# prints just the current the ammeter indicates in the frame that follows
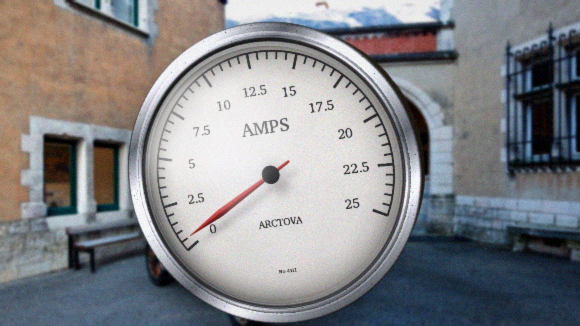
0.5 A
